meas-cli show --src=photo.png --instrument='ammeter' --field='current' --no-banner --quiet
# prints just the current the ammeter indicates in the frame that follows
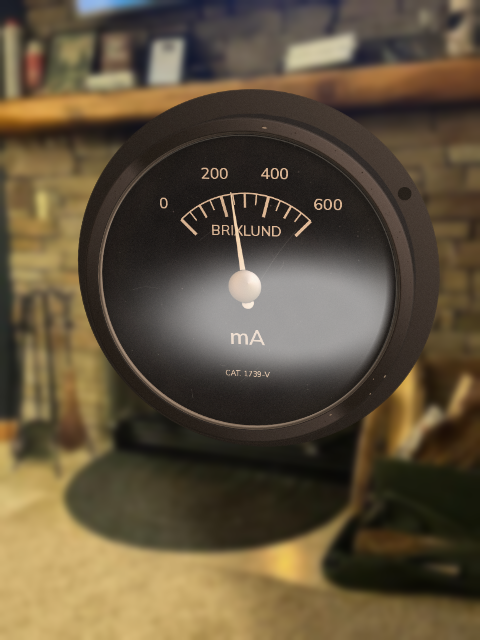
250 mA
